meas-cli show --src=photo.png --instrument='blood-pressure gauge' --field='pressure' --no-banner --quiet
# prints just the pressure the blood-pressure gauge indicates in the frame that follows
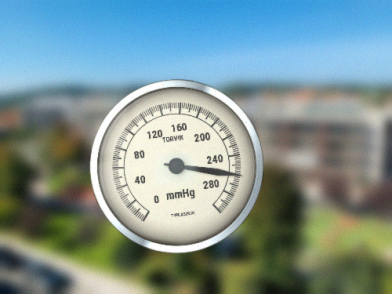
260 mmHg
